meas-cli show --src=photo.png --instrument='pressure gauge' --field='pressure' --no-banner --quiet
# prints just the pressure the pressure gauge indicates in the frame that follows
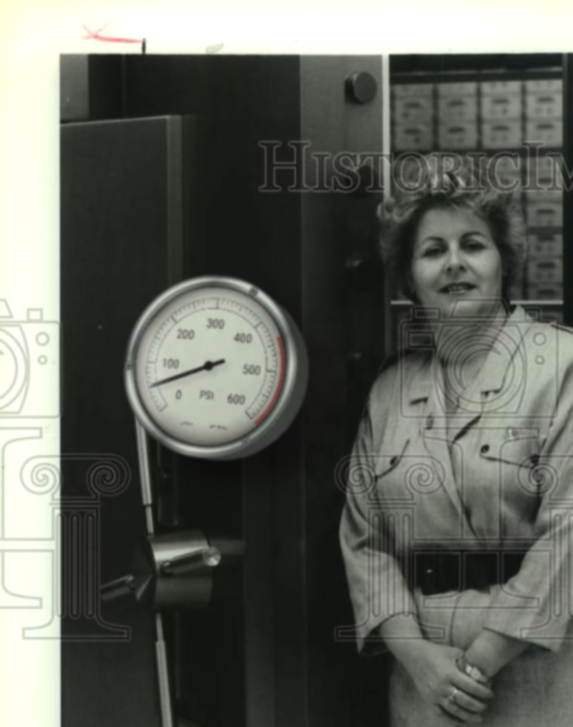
50 psi
